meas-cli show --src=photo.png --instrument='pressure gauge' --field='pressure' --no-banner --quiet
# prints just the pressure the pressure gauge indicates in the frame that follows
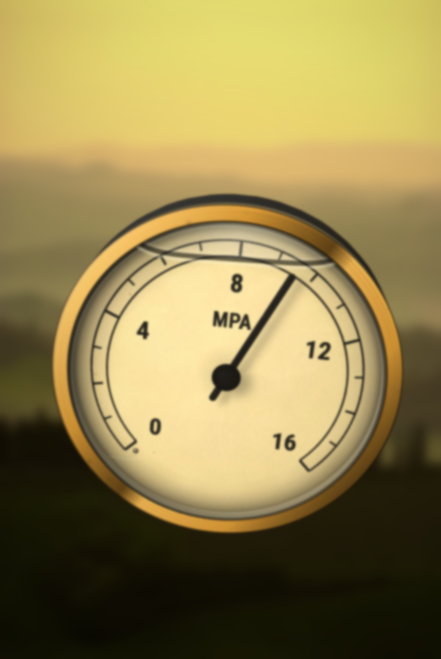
9.5 MPa
